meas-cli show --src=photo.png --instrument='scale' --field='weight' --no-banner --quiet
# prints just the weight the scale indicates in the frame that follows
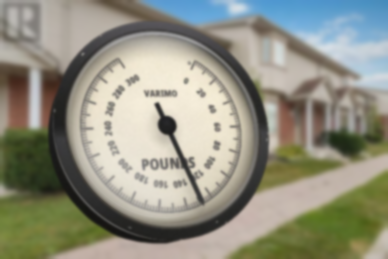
130 lb
